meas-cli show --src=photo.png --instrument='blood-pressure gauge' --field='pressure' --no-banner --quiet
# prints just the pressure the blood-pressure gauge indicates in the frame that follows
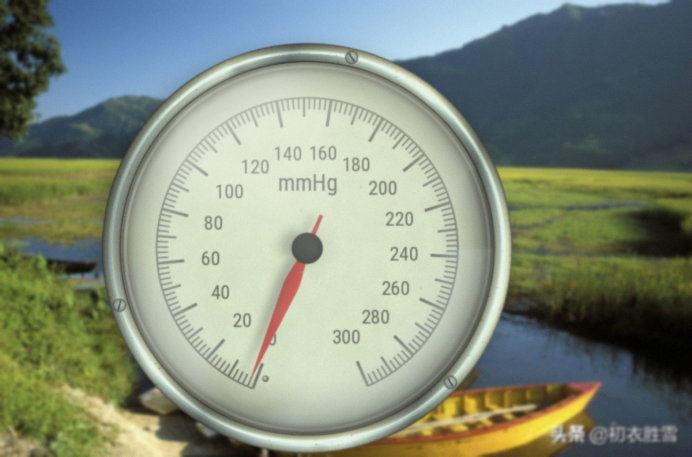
2 mmHg
